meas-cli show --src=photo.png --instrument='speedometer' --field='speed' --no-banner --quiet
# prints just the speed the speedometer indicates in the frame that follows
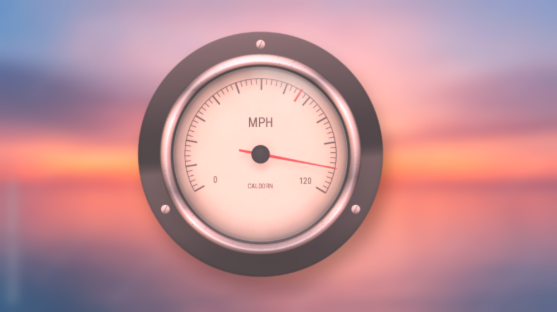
110 mph
